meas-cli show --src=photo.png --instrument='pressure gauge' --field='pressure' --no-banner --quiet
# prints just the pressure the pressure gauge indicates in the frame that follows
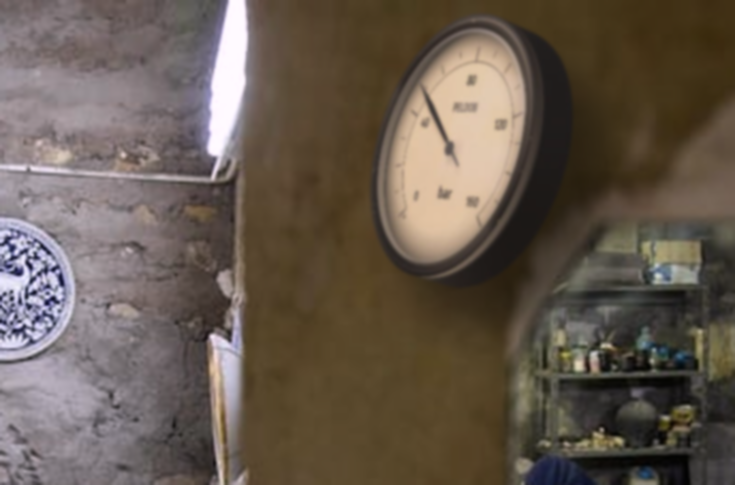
50 bar
